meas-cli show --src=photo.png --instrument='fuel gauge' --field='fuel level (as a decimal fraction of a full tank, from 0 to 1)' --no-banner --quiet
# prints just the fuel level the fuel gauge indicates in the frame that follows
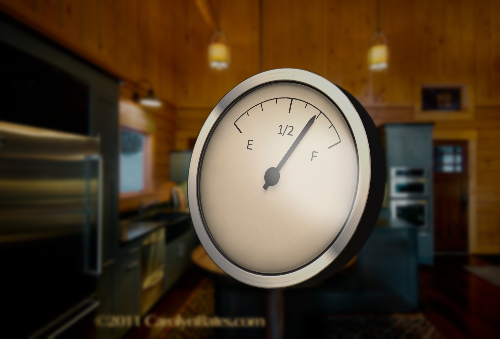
0.75
